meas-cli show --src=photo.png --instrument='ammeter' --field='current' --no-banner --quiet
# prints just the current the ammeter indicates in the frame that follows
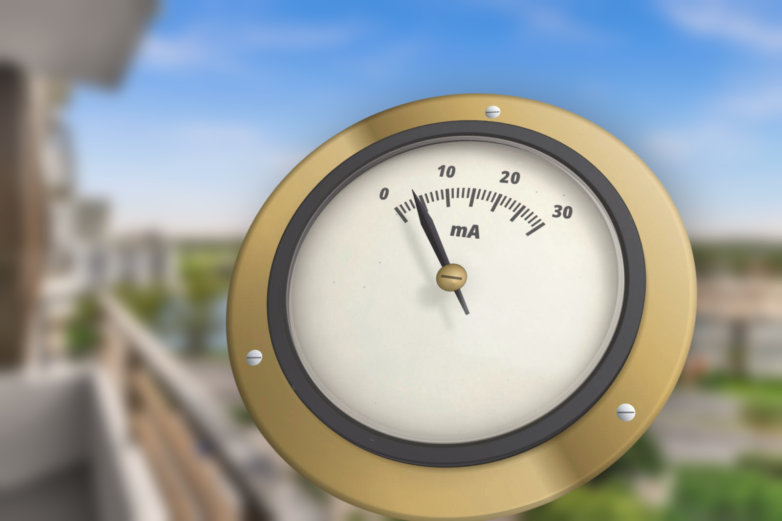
4 mA
